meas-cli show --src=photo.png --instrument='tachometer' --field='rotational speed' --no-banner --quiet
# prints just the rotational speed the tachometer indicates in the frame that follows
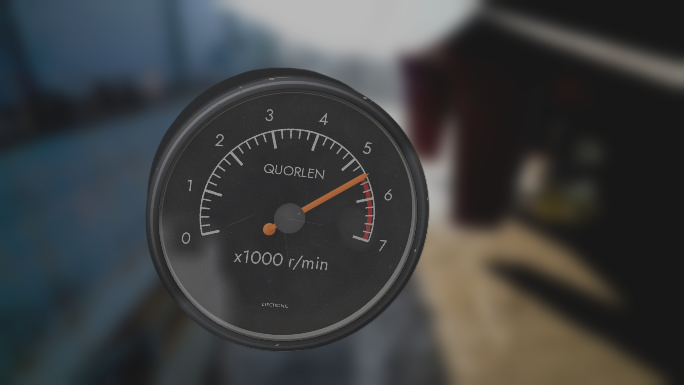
5400 rpm
